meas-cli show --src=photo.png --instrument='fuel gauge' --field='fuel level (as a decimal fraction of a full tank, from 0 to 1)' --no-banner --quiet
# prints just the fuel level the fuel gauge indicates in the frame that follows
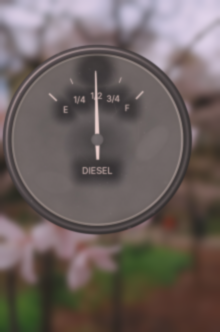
0.5
